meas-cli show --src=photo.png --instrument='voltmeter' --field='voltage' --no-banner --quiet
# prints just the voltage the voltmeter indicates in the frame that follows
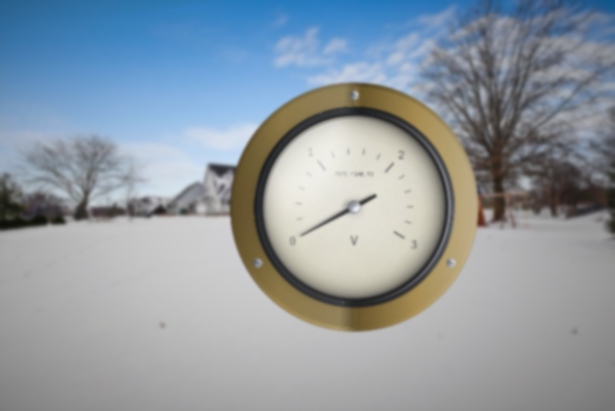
0 V
